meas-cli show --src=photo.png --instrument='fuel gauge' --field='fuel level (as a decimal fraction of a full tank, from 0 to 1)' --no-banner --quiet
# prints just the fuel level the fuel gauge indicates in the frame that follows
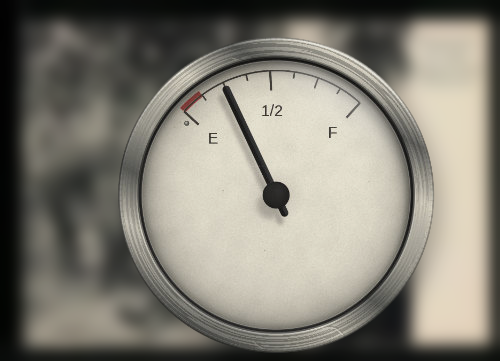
0.25
